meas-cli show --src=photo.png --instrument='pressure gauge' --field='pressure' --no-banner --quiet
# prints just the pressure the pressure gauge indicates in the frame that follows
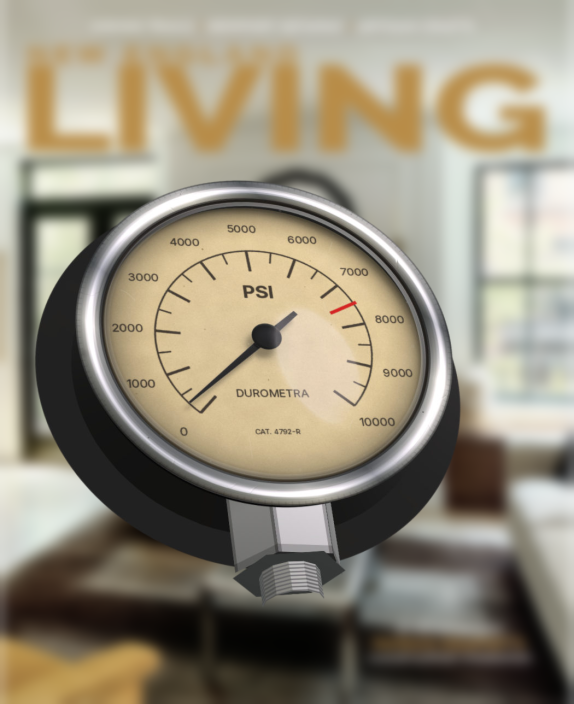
250 psi
